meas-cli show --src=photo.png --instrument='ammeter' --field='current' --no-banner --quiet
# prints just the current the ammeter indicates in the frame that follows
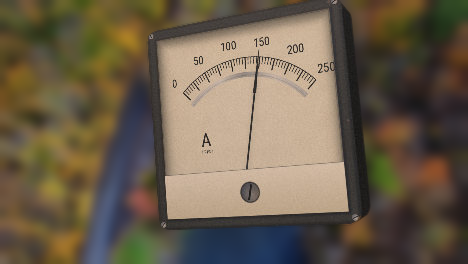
150 A
